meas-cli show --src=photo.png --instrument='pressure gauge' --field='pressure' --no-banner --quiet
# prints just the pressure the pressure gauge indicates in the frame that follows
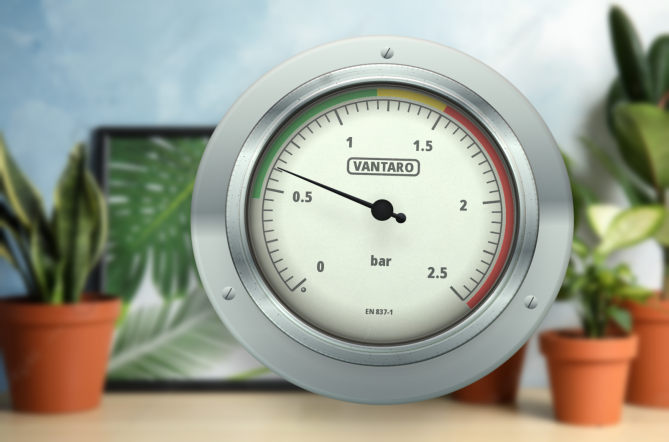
0.6 bar
